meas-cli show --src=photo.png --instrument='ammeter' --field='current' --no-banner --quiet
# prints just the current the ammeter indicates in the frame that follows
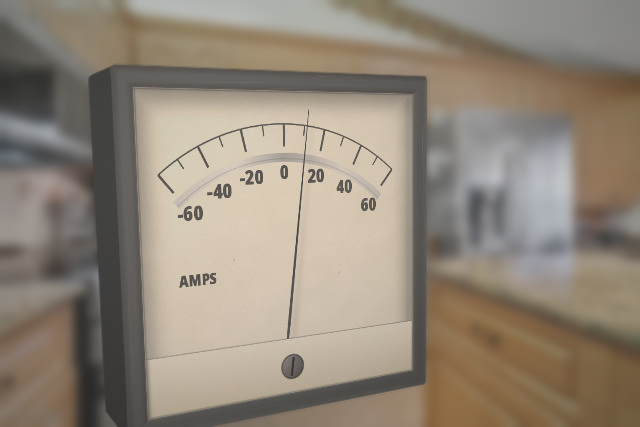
10 A
